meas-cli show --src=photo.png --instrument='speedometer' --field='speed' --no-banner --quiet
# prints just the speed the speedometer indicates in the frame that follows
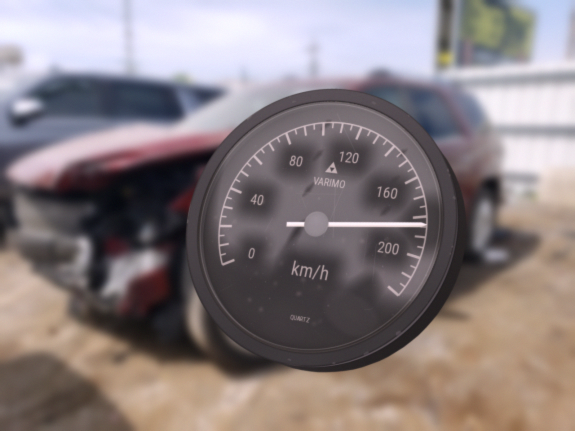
185 km/h
